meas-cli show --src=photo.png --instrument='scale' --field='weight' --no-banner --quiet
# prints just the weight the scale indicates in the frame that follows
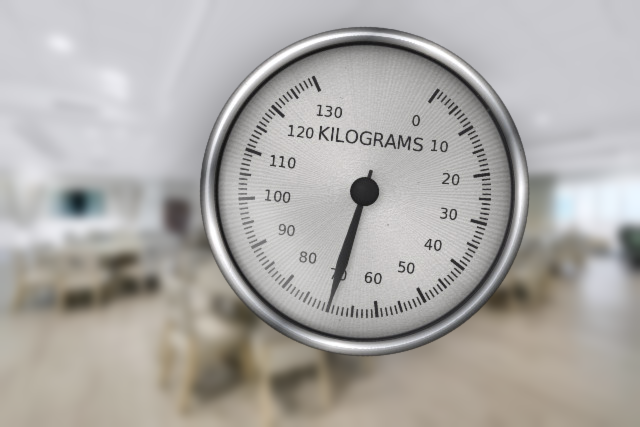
70 kg
